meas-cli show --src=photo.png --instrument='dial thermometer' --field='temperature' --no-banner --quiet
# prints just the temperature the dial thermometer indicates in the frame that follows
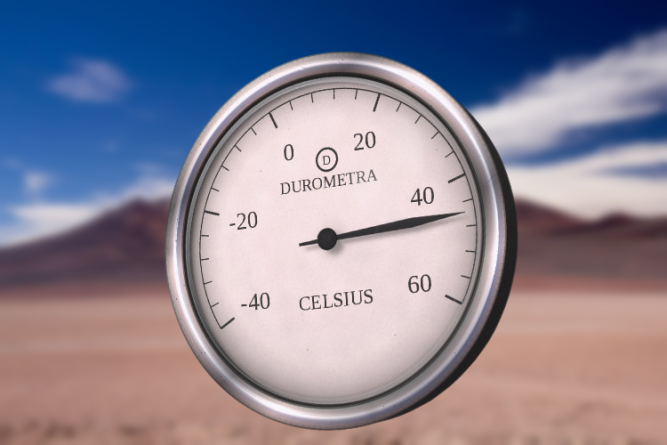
46 °C
